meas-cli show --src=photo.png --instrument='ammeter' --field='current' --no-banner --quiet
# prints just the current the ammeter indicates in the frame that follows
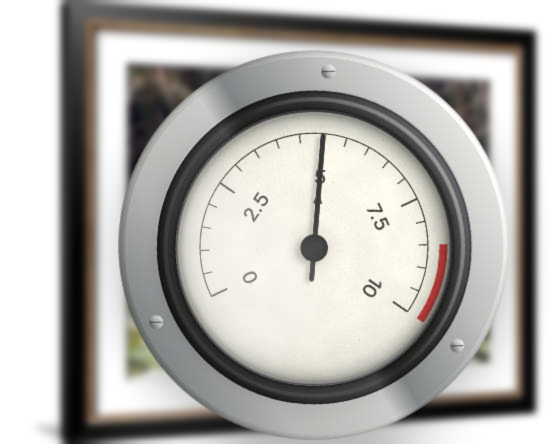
5 A
